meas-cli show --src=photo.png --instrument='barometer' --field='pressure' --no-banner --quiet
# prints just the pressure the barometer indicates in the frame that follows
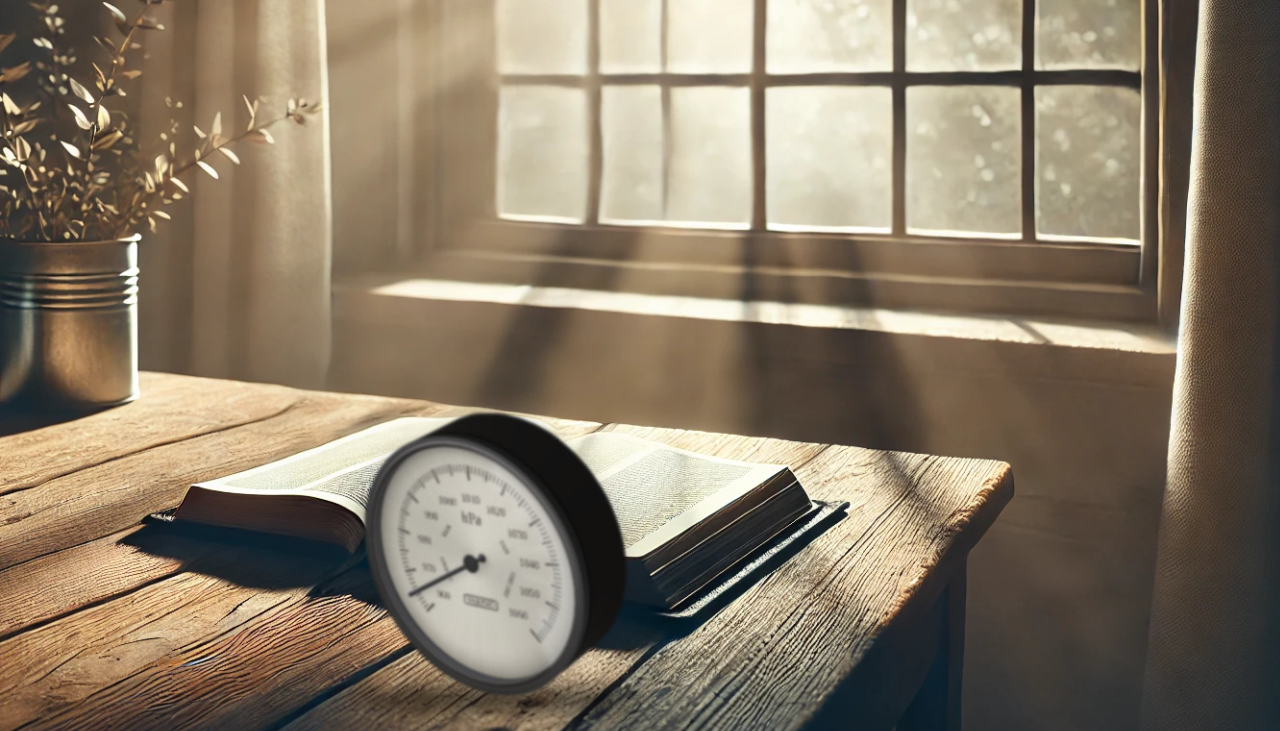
965 hPa
